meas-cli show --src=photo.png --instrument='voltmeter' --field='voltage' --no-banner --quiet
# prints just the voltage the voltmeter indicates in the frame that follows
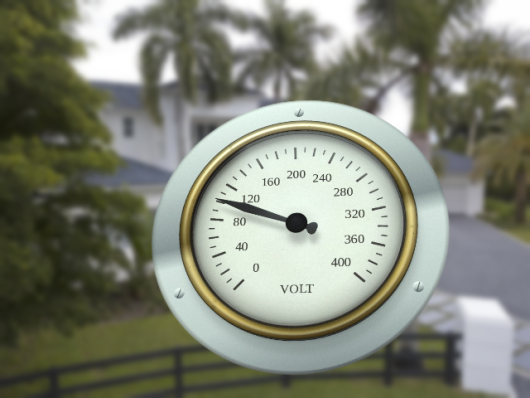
100 V
